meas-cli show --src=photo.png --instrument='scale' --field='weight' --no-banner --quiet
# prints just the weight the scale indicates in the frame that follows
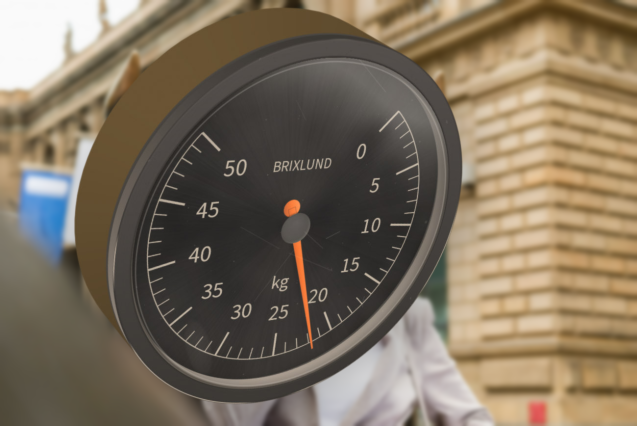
22 kg
